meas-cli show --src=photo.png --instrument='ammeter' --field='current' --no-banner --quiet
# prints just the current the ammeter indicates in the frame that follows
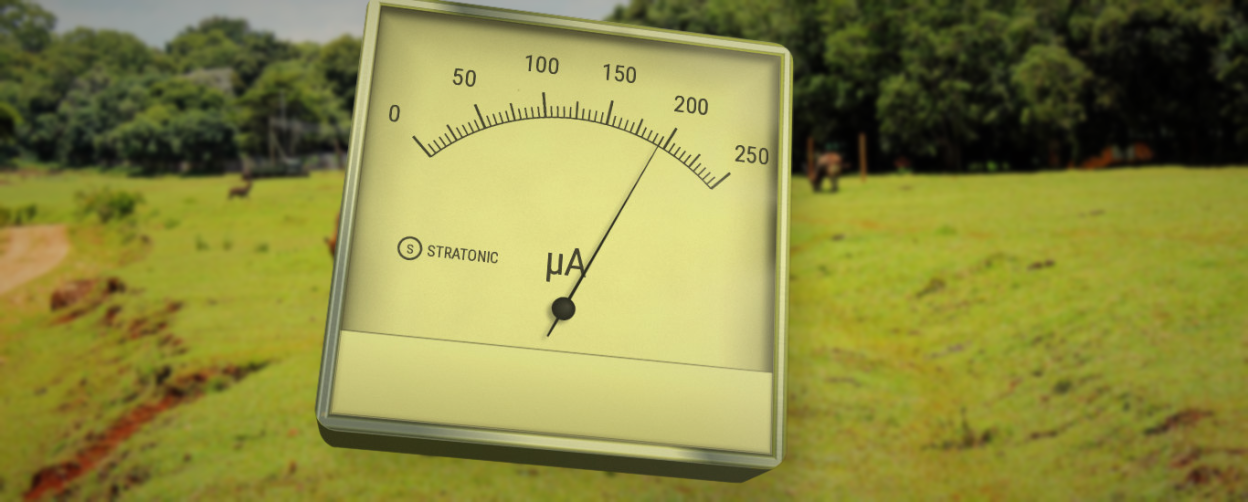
195 µA
